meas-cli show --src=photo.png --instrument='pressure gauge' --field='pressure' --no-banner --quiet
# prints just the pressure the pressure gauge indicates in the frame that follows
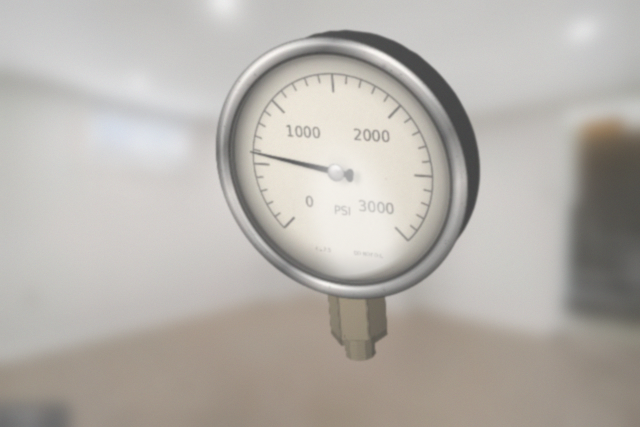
600 psi
